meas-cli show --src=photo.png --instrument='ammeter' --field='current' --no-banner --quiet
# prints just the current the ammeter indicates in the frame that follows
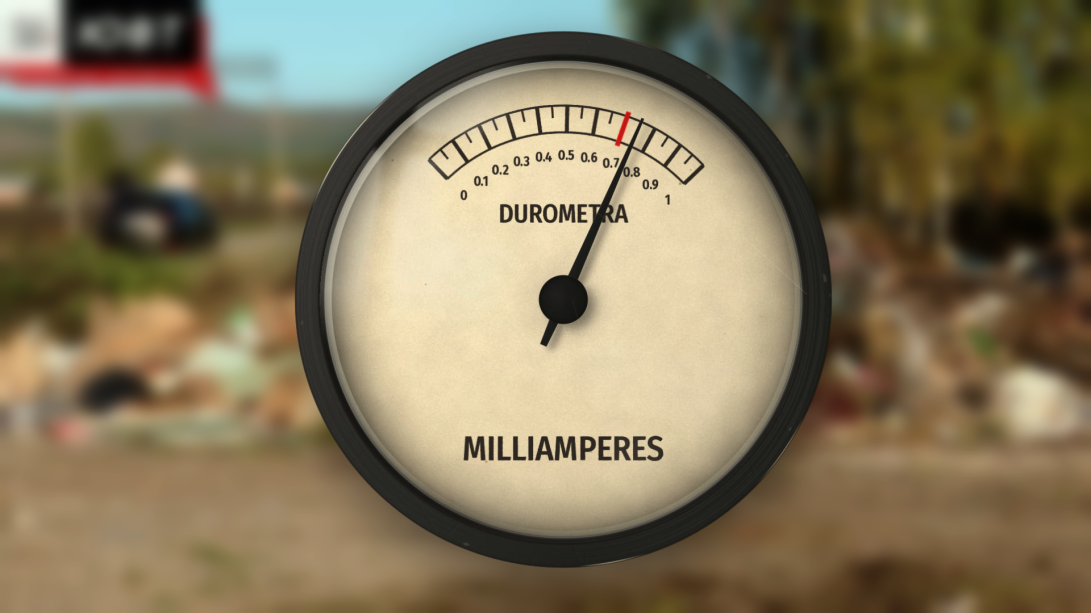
0.75 mA
